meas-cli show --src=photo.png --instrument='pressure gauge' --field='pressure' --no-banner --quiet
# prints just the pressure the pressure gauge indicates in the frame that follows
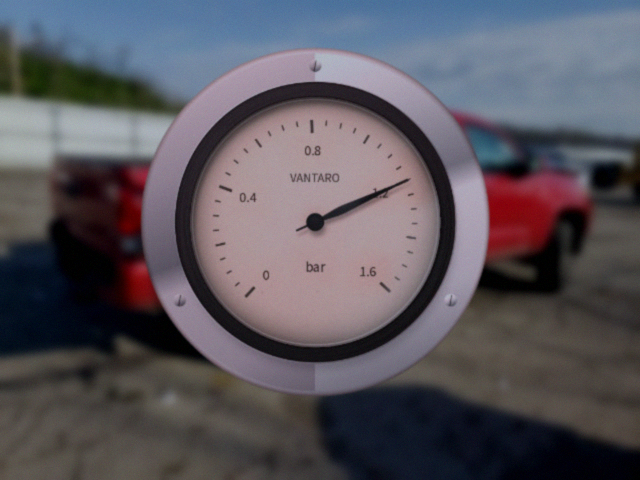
1.2 bar
